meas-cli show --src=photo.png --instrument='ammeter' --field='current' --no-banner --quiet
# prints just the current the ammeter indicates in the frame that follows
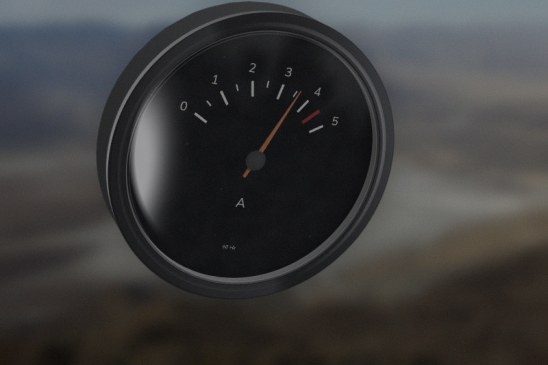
3.5 A
